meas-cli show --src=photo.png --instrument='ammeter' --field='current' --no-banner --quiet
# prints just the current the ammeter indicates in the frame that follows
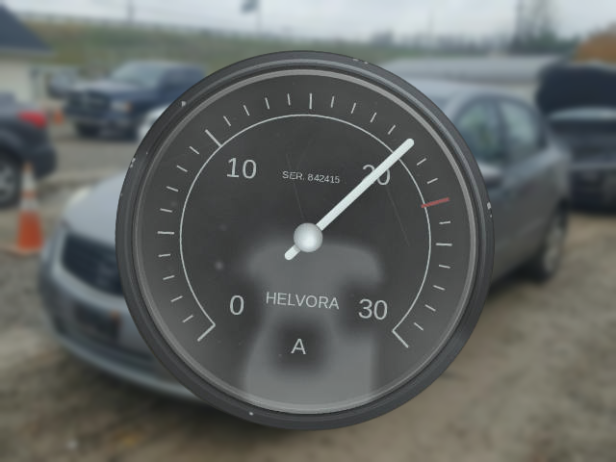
20 A
